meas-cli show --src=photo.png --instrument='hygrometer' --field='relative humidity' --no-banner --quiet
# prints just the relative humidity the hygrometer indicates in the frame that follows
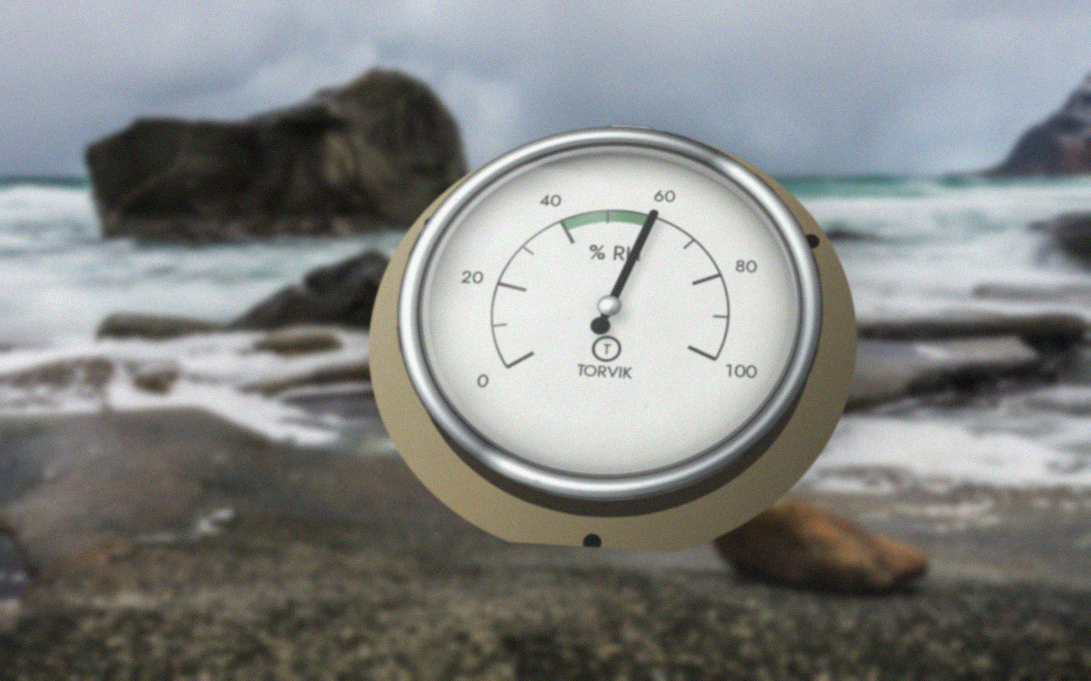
60 %
